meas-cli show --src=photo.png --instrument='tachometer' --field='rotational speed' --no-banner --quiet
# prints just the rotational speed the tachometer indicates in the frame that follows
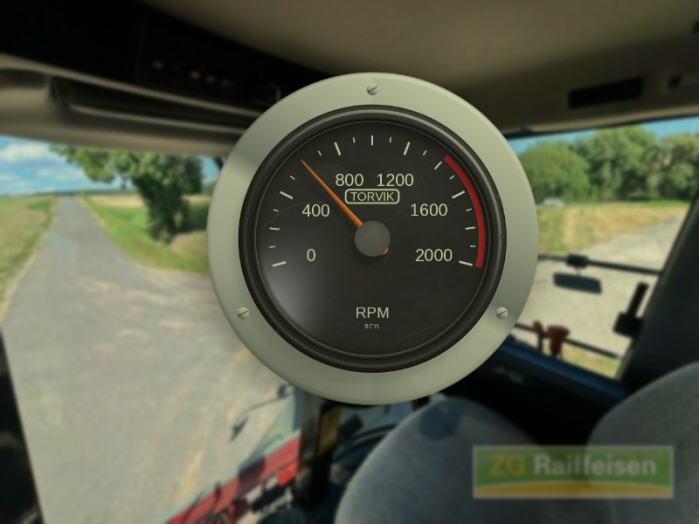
600 rpm
